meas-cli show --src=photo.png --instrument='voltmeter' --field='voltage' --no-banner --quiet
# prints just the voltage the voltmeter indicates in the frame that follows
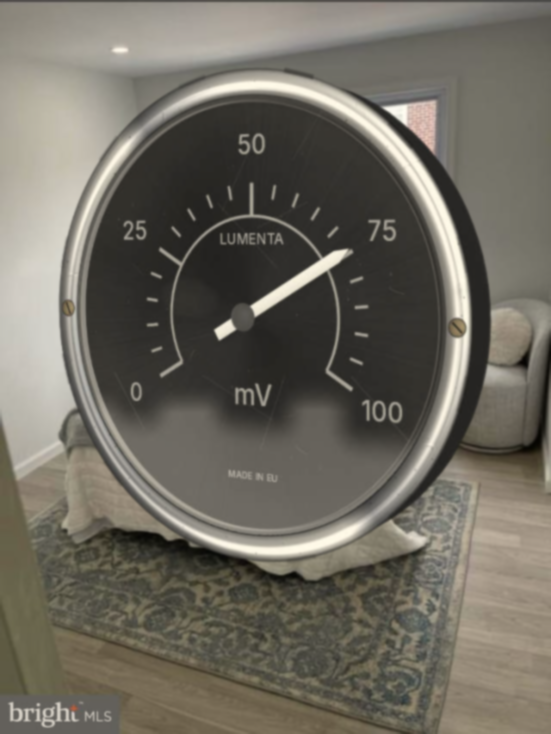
75 mV
